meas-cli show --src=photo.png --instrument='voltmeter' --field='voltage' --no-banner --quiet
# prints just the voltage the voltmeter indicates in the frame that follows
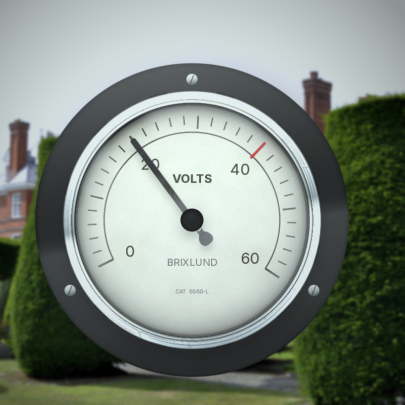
20 V
